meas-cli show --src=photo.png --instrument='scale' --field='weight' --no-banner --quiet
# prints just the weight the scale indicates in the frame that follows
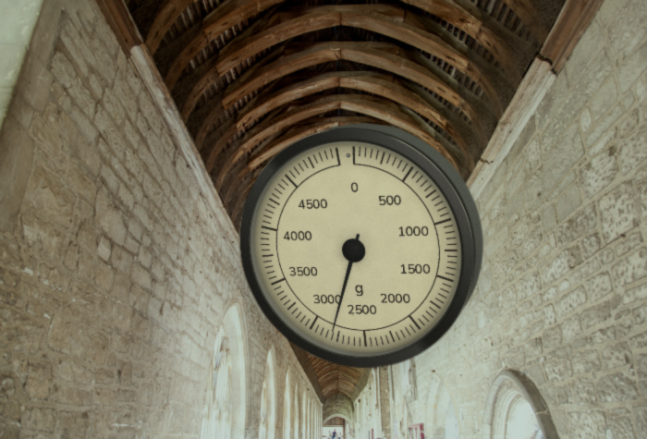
2800 g
